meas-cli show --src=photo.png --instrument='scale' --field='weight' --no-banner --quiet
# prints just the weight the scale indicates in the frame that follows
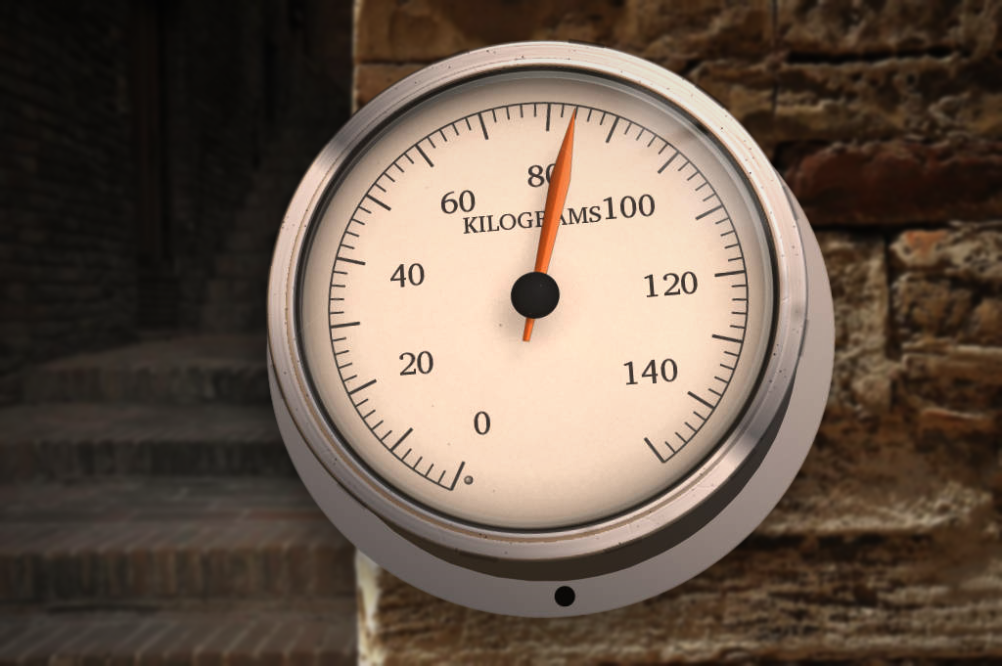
84 kg
